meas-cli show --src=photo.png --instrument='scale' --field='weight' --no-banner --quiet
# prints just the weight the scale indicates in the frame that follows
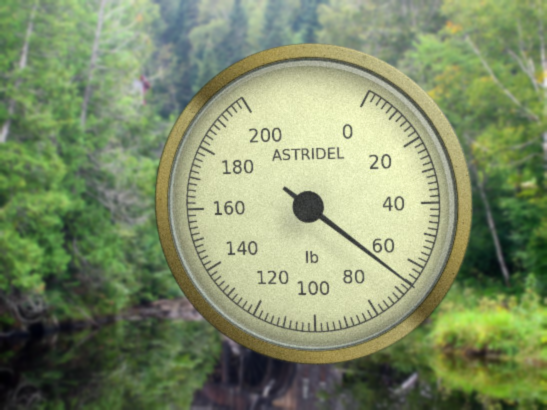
66 lb
